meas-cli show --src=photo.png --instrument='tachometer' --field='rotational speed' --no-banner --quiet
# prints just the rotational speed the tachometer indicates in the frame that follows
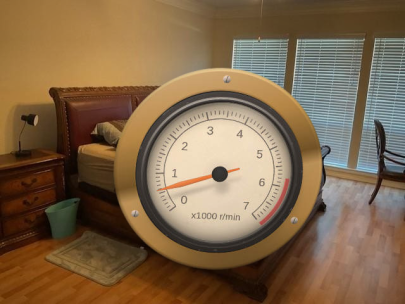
600 rpm
